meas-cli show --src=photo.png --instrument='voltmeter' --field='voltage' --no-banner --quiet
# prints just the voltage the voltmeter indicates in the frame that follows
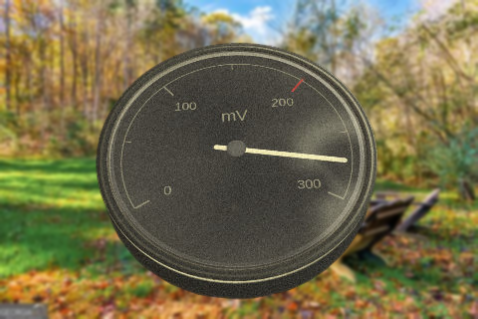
275 mV
